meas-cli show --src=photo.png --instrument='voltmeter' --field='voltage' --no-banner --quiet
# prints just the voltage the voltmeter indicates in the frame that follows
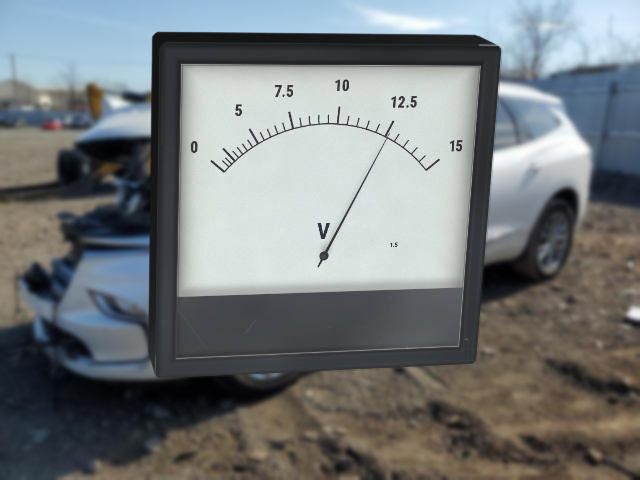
12.5 V
